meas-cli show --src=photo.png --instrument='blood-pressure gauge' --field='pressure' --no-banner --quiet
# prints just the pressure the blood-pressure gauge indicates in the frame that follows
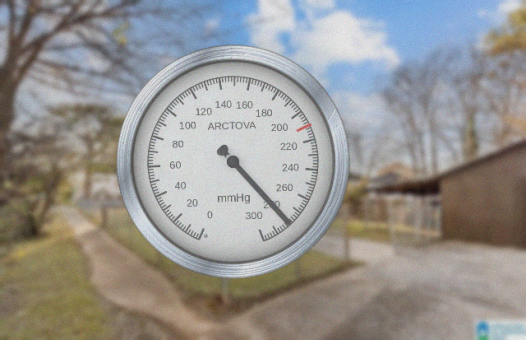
280 mmHg
